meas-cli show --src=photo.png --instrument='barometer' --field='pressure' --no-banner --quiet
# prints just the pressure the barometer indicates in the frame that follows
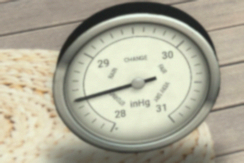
28.5 inHg
